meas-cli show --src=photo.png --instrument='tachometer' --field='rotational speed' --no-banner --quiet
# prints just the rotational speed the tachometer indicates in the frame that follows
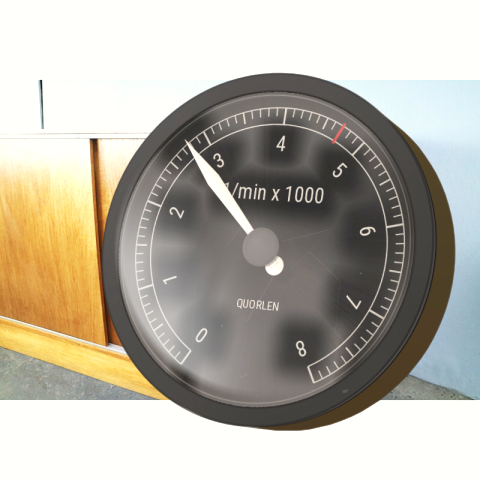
2800 rpm
